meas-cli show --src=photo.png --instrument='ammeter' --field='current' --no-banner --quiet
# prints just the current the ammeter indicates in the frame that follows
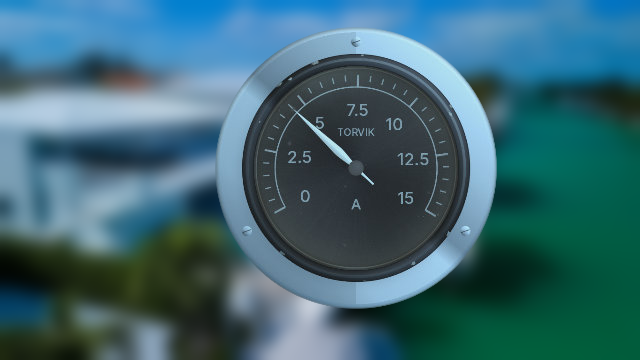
4.5 A
